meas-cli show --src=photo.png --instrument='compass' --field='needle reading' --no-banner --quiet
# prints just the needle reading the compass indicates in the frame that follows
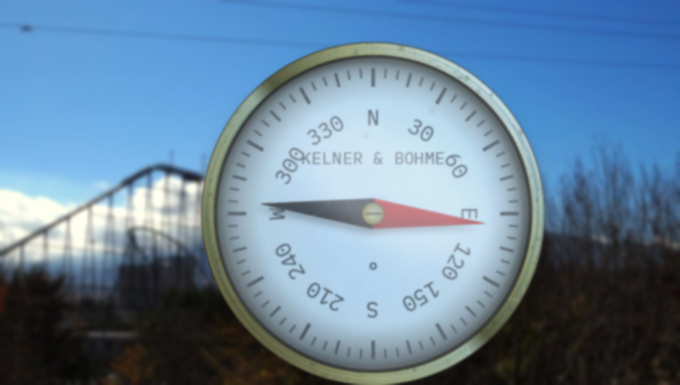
95 °
